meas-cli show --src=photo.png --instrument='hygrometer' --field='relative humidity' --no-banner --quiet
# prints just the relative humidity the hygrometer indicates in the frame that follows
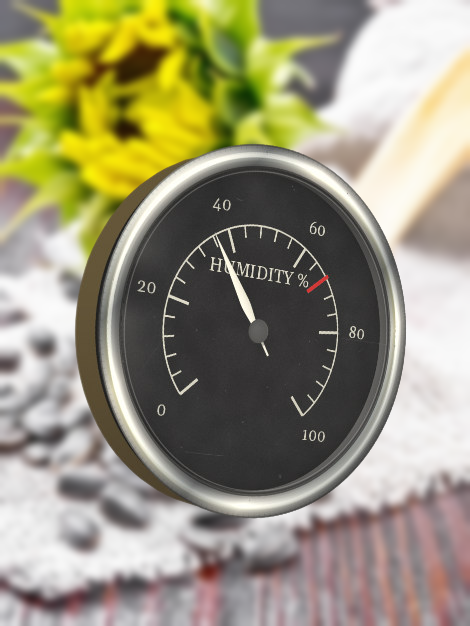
36 %
